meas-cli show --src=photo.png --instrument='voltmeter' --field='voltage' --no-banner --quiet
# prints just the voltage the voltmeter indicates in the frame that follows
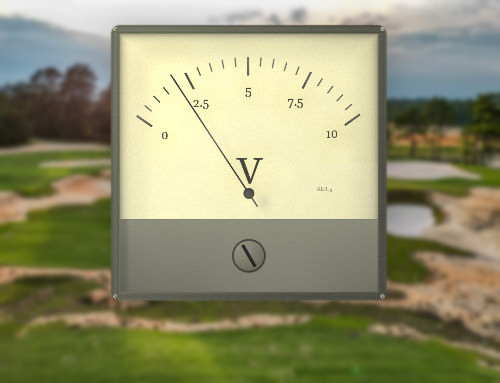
2 V
